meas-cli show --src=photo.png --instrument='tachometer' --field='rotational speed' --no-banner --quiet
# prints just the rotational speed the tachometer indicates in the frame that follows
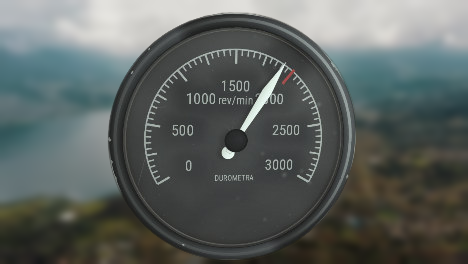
1900 rpm
